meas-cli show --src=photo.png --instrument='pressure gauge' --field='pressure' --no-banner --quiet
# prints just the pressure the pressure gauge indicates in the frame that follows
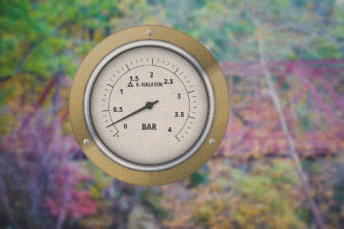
0.2 bar
